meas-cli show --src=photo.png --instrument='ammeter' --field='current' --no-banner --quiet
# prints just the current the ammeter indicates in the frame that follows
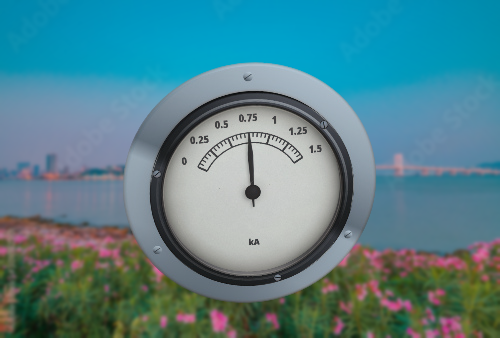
0.75 kA
